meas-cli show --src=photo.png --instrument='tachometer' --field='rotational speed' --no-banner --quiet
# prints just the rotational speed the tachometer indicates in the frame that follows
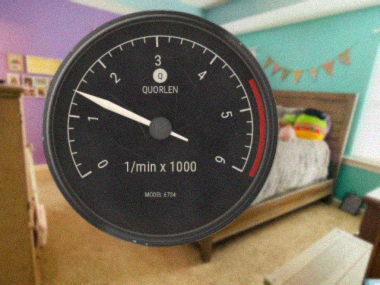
1400 rpm
